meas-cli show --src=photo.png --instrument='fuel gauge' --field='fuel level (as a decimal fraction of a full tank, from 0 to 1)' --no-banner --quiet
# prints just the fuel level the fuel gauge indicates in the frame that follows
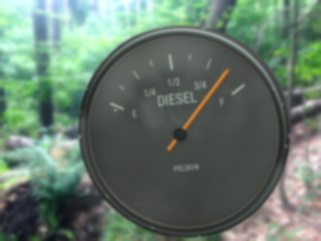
0.875
